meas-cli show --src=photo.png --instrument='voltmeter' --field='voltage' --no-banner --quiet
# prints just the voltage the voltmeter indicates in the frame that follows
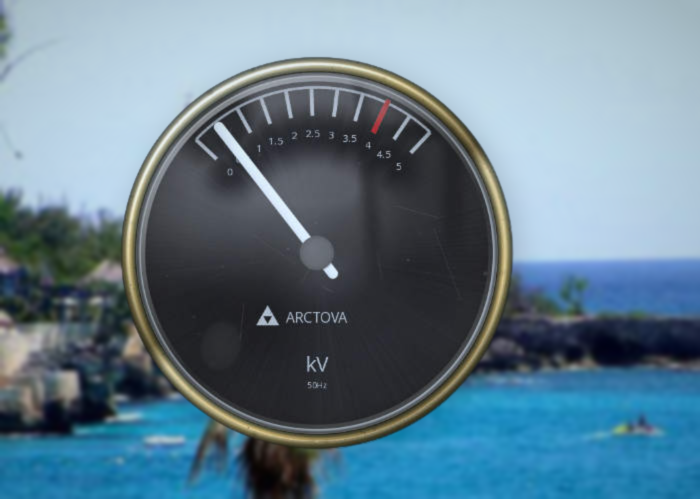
0.5 kV
